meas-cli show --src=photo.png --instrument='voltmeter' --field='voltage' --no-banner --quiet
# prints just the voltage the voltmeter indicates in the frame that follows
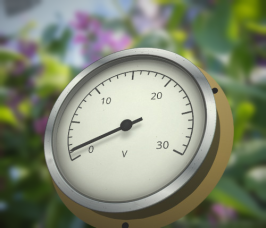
1 V
